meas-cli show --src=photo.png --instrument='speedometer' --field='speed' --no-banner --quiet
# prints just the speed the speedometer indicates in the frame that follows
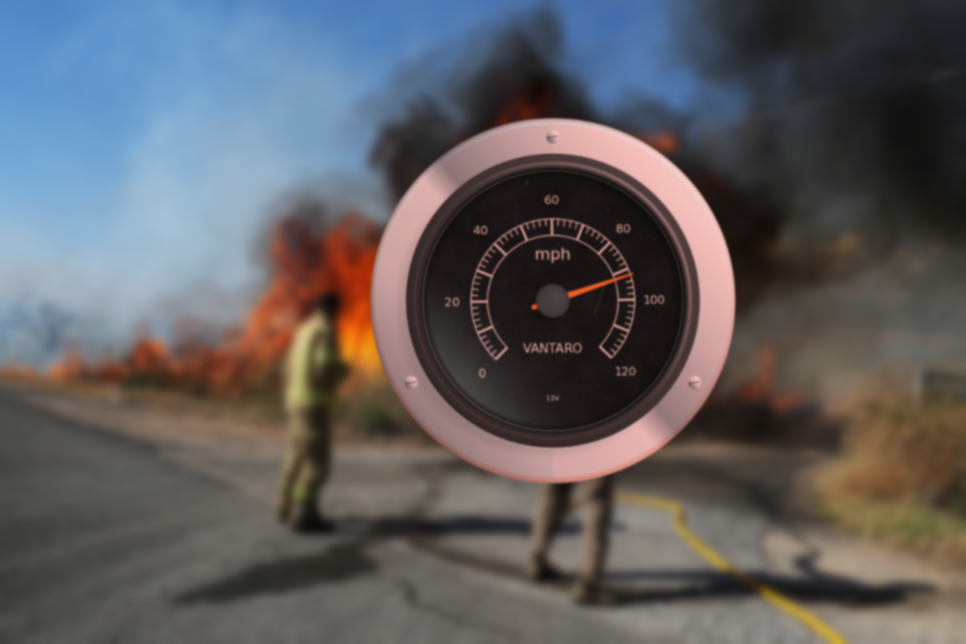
92 mph
